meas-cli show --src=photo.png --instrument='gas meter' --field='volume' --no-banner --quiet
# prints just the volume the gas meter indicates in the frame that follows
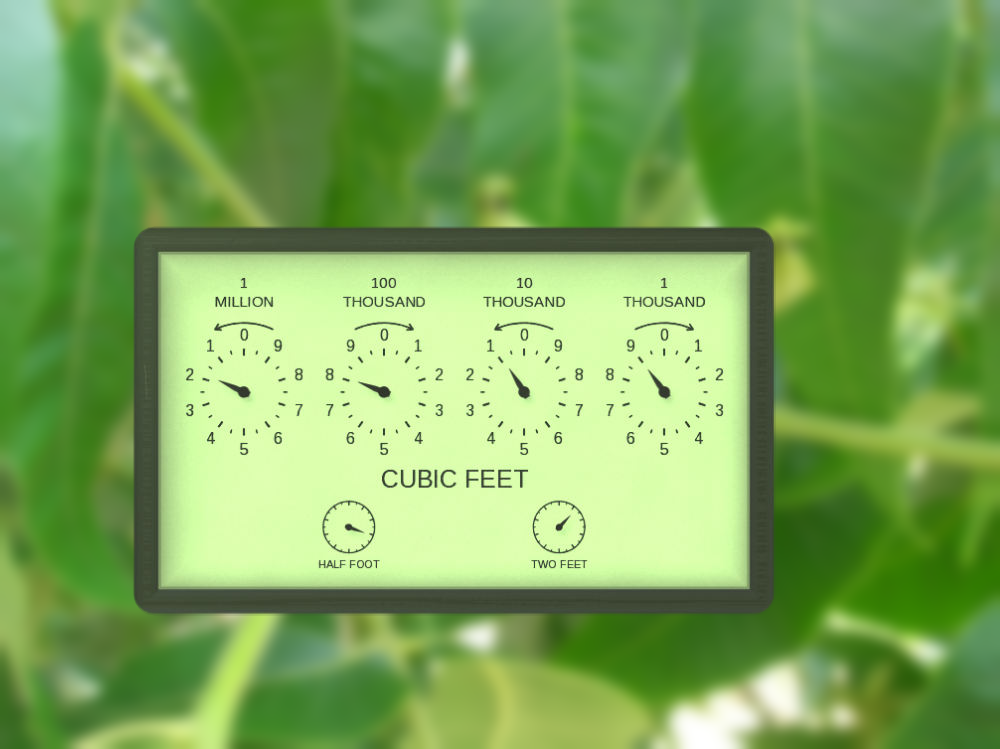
180900 ft³
